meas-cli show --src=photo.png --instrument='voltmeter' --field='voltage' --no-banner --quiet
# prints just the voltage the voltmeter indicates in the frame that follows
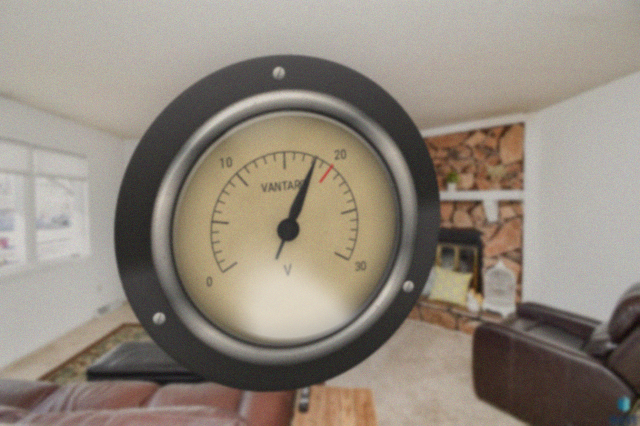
18 V
